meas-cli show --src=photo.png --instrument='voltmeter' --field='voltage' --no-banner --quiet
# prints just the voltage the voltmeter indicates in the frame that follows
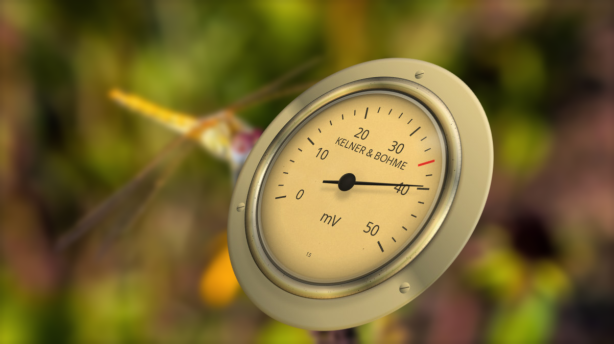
40 mV
